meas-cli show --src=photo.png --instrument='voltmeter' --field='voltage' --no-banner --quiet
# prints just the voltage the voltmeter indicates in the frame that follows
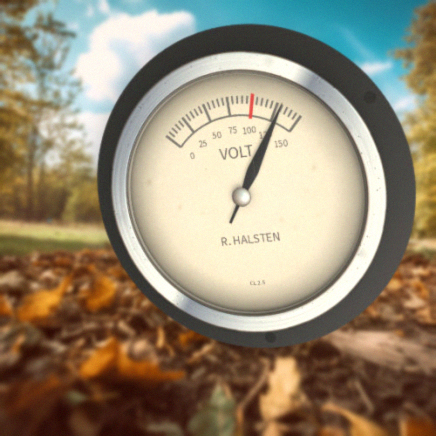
130 V
